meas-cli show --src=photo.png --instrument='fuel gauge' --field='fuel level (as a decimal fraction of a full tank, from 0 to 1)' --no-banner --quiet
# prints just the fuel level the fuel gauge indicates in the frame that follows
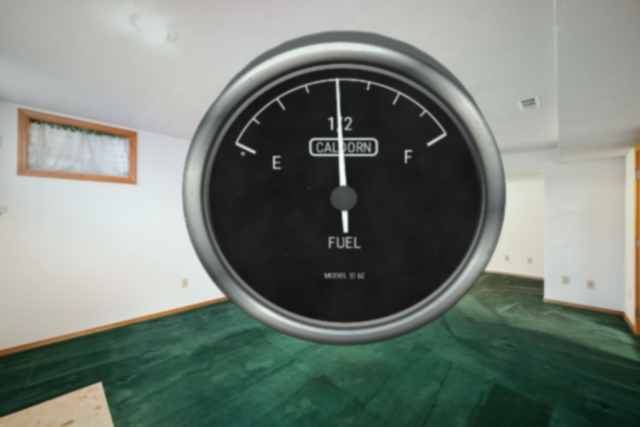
0.5
